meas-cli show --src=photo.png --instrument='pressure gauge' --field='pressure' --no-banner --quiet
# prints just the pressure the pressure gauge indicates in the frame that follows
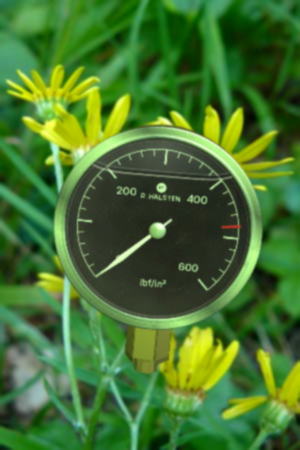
0 psi
